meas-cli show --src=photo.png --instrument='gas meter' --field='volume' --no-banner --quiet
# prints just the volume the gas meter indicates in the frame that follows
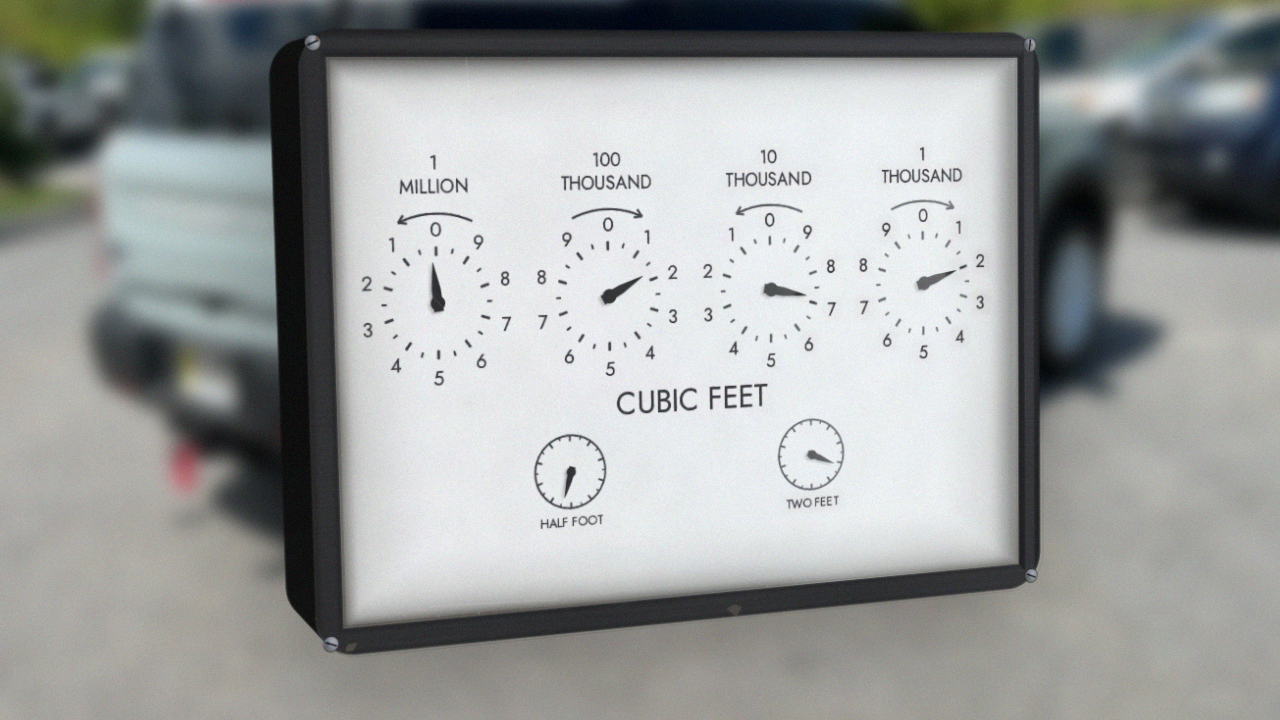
17200 ft³
